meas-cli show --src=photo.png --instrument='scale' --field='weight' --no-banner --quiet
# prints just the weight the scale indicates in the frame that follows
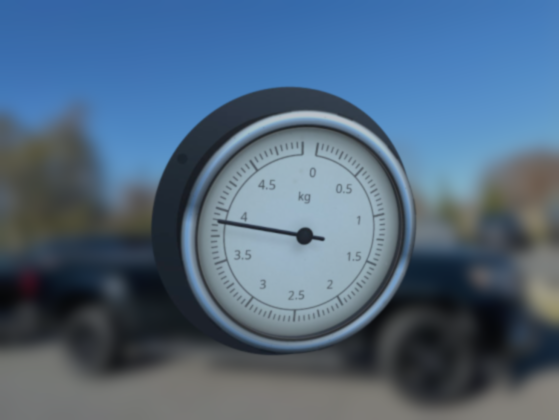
3.9 kg
